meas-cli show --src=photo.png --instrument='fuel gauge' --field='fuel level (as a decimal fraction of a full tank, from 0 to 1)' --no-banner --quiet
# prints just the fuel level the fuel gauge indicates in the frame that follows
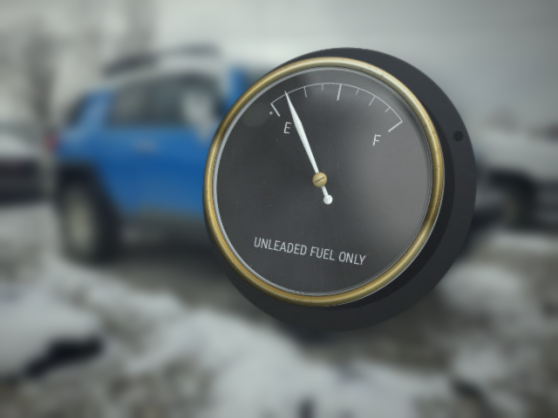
0.125
